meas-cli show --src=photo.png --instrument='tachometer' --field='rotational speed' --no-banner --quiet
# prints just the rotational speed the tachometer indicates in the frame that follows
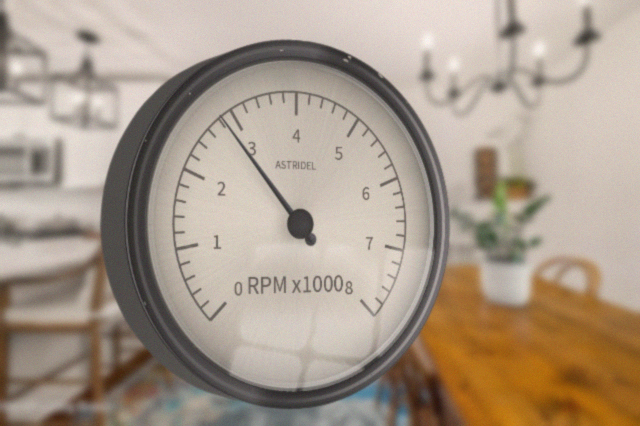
2800 rpm
